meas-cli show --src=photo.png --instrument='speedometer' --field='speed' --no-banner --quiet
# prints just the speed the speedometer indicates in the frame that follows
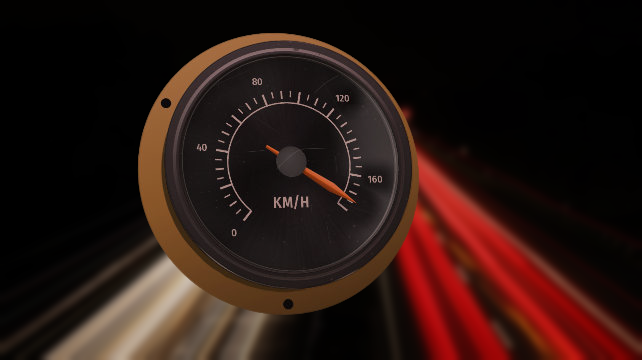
175 km/h
